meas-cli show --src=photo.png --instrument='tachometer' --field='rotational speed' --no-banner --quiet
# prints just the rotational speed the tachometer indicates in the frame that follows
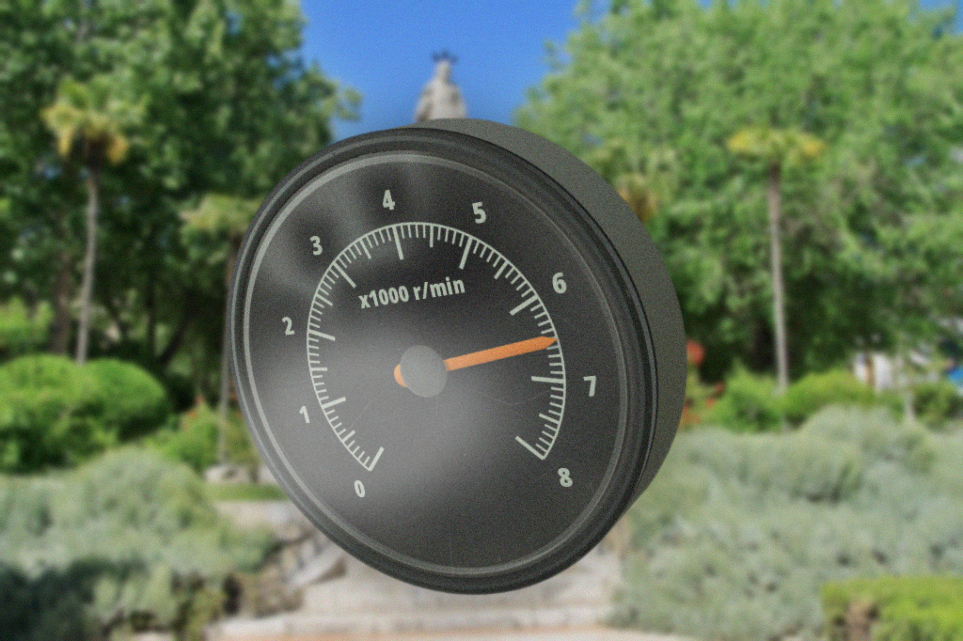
6500 rpm
